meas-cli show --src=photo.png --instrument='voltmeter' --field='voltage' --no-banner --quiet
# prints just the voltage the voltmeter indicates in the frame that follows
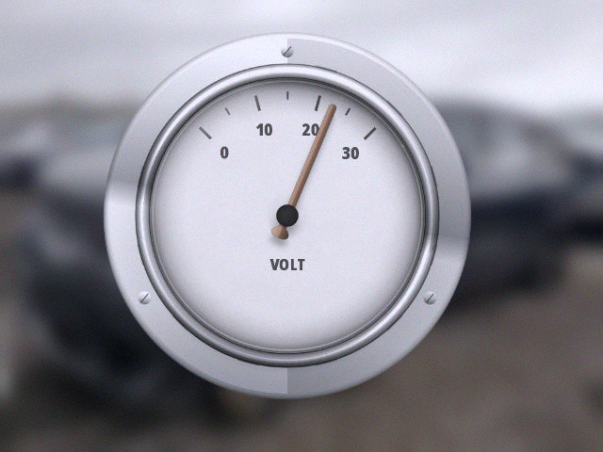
22.5 V
